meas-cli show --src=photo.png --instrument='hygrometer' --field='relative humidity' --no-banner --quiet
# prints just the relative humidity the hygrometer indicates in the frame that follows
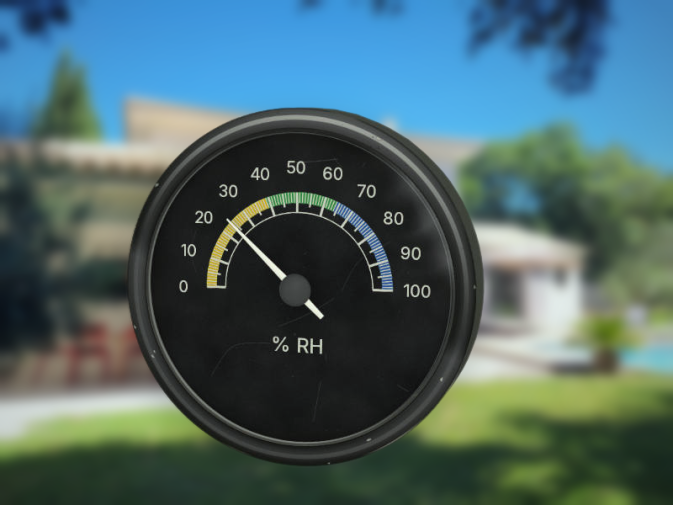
25 %
